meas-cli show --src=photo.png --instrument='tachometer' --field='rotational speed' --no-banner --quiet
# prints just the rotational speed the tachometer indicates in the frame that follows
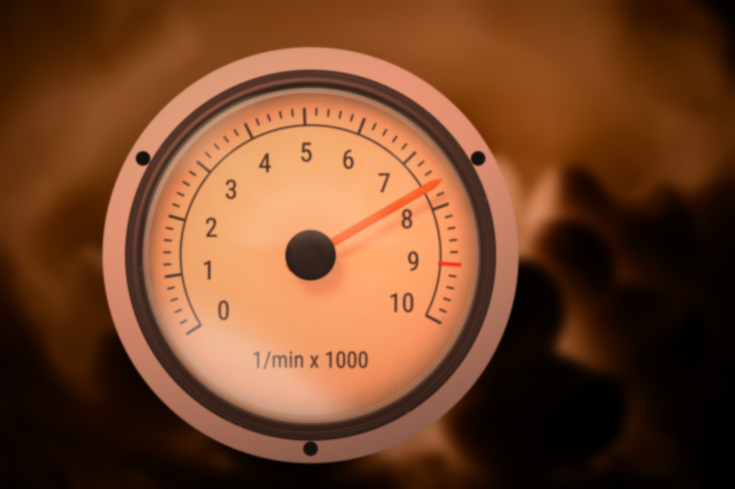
7600 rpm
